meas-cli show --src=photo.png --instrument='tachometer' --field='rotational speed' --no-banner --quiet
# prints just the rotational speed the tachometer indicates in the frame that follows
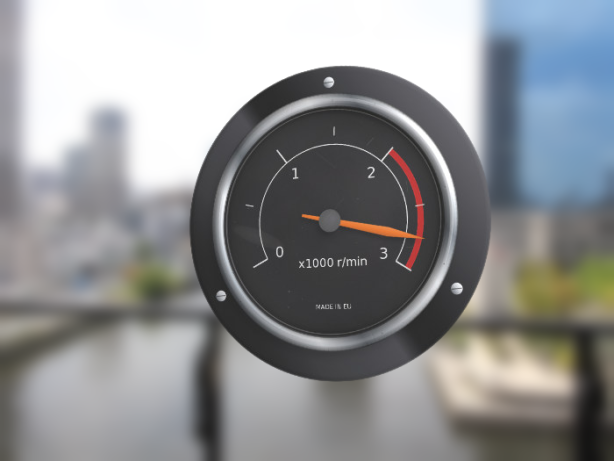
2750 rpm
